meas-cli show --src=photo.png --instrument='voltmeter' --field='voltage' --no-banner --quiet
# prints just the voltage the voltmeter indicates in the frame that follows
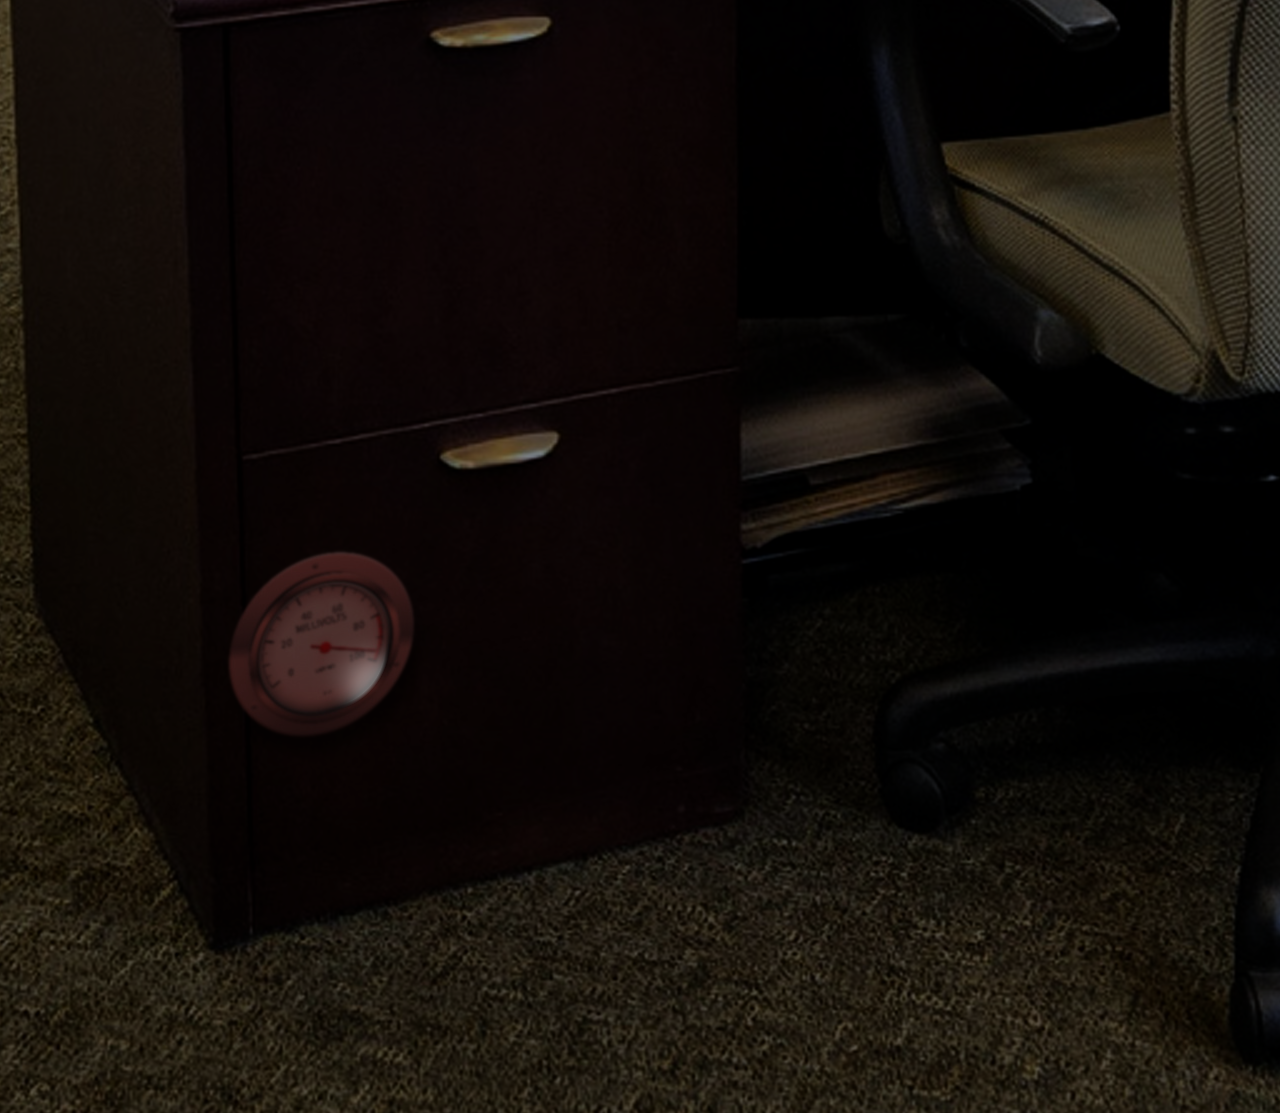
95 mV
